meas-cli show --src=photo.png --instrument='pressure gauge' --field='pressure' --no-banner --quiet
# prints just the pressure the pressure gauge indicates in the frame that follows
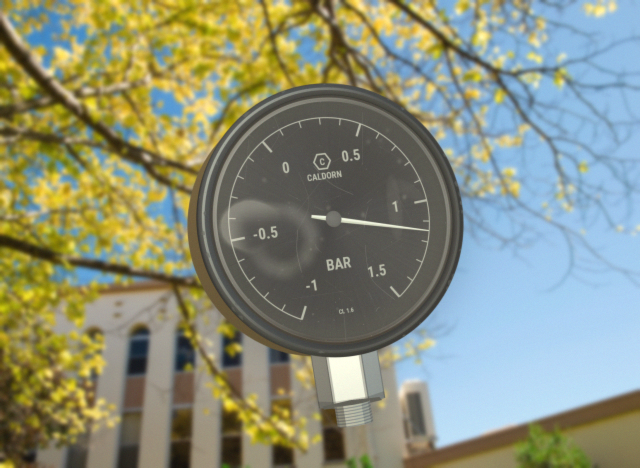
1.15 bar
